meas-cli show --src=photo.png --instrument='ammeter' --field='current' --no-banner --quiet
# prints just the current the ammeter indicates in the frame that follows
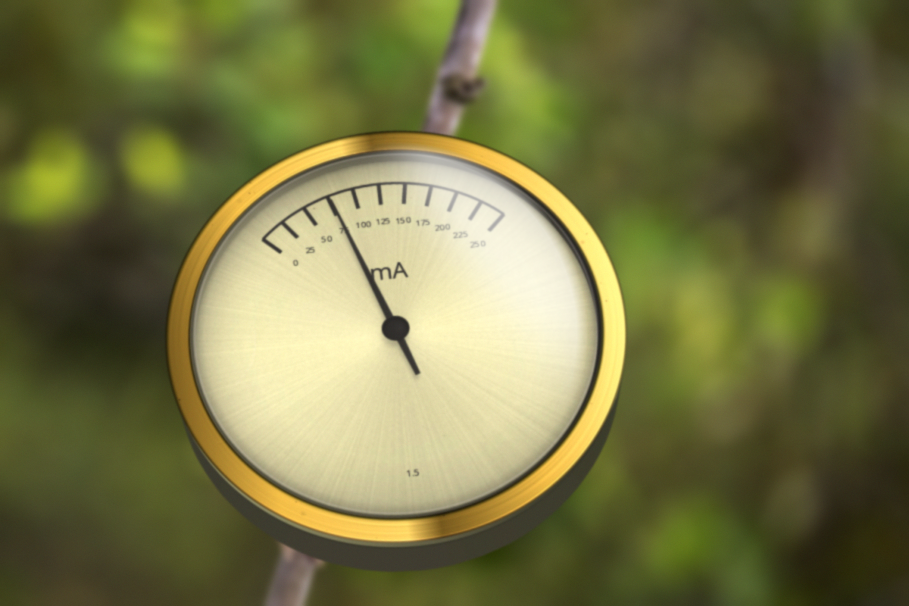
75 mA
